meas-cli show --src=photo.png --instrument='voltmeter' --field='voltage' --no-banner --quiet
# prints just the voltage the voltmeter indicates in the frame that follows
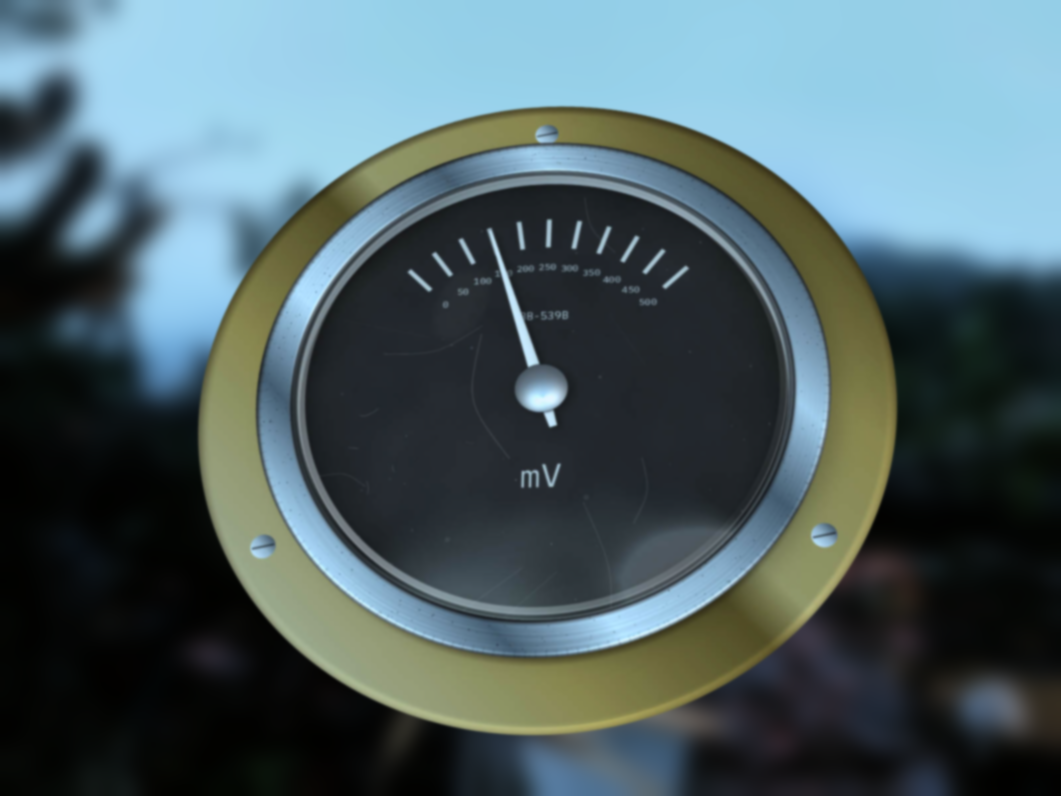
150 mV
